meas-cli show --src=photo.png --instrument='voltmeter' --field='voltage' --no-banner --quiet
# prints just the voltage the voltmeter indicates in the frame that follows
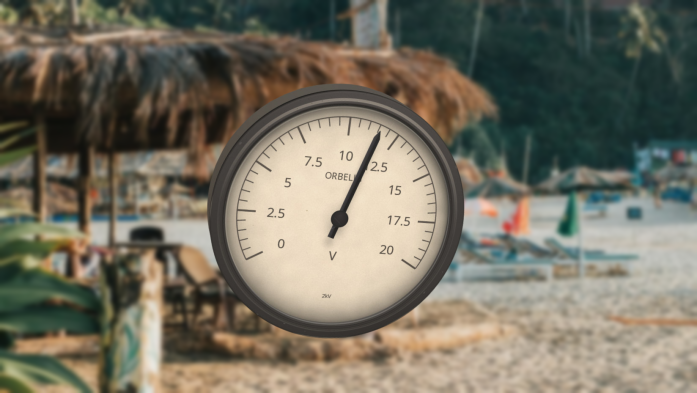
11.5 V
